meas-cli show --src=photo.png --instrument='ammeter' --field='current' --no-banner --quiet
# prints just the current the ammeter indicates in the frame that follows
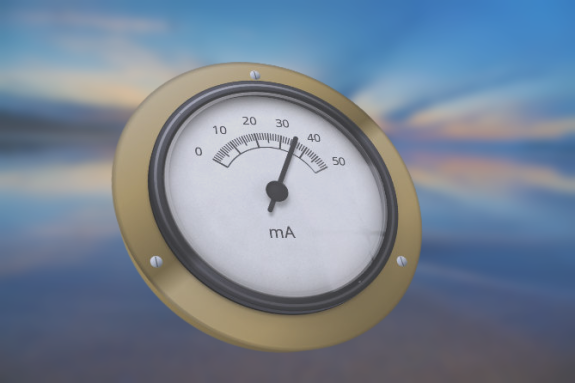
35 mA
